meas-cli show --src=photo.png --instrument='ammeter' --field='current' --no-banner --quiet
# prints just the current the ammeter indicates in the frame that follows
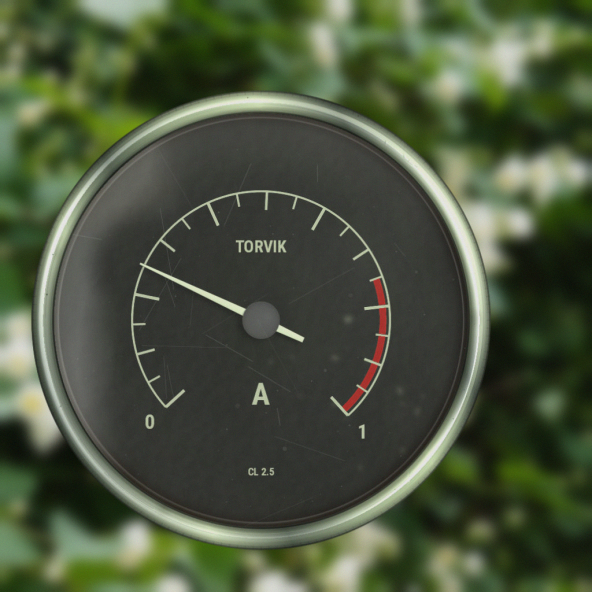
0.25 A
